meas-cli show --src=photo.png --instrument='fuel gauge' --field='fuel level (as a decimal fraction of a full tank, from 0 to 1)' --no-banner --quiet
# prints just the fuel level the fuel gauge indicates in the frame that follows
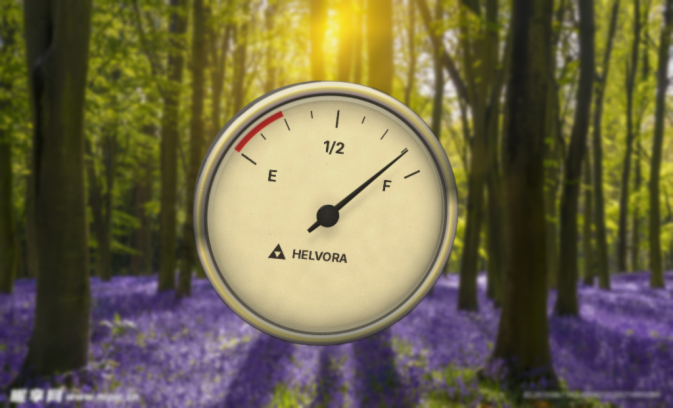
0.875
